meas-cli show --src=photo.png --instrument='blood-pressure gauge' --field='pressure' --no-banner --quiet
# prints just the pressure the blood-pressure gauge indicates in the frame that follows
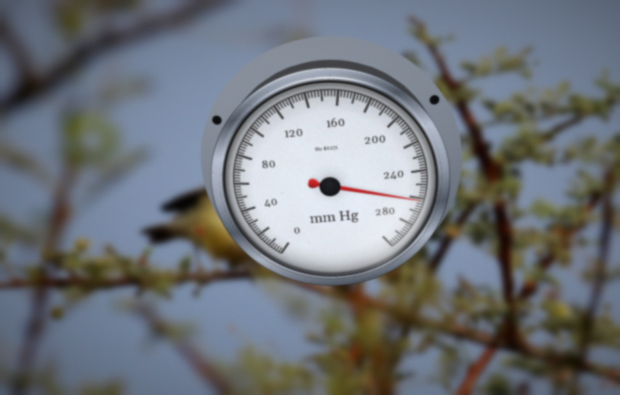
260 mmHg
